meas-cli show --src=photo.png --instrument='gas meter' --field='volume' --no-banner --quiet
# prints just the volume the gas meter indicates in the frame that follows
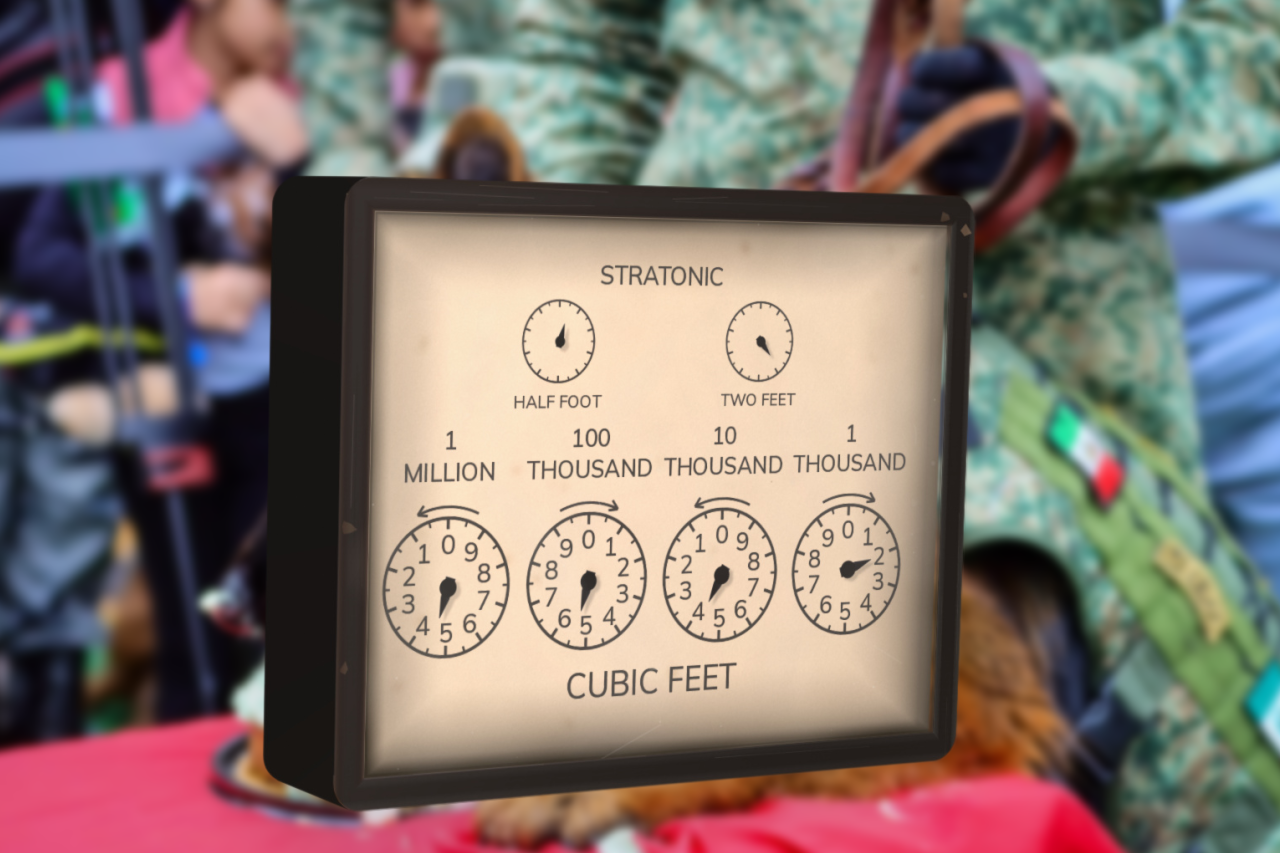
454200 ft³
